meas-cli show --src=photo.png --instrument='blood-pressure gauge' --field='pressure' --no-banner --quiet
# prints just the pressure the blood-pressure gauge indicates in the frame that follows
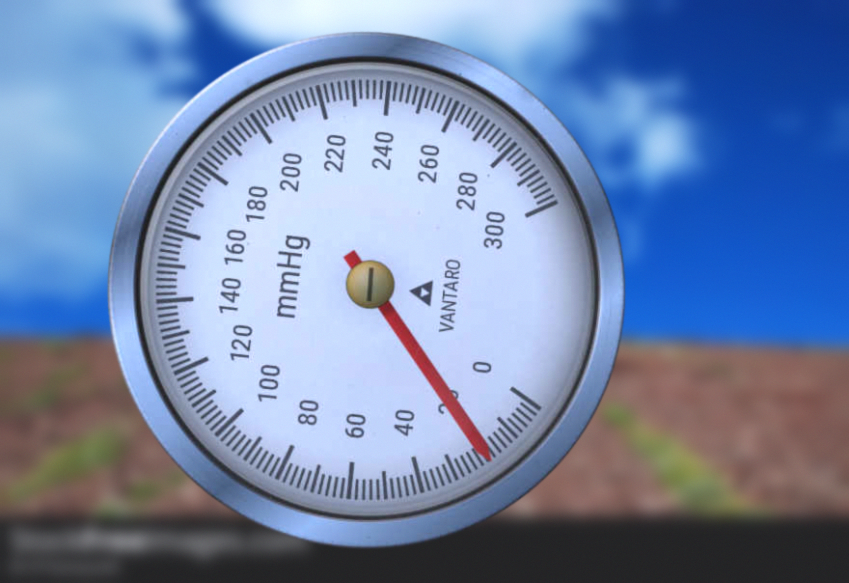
20 mmHg
